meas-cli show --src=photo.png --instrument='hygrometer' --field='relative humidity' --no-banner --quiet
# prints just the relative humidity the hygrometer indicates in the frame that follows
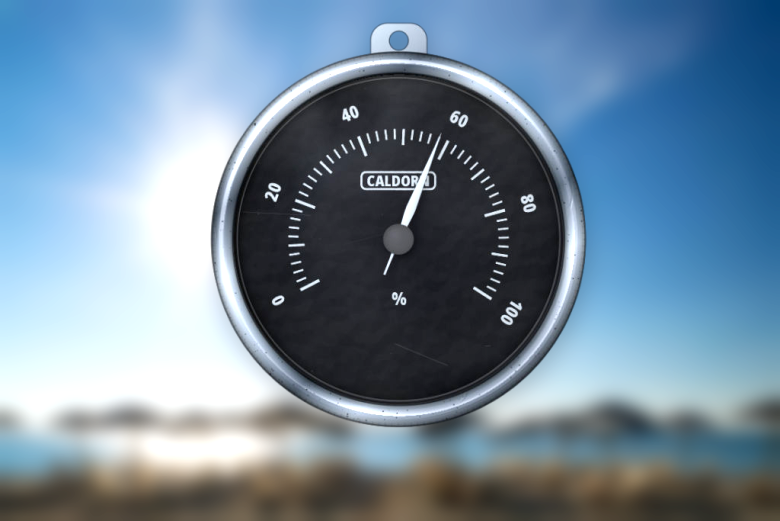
58 %
